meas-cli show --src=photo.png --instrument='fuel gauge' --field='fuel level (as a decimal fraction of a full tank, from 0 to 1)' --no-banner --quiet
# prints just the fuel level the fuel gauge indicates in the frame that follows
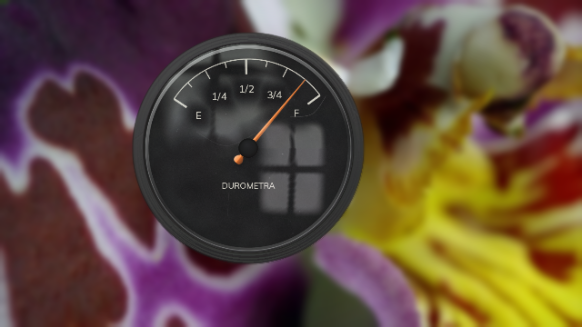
0.875
